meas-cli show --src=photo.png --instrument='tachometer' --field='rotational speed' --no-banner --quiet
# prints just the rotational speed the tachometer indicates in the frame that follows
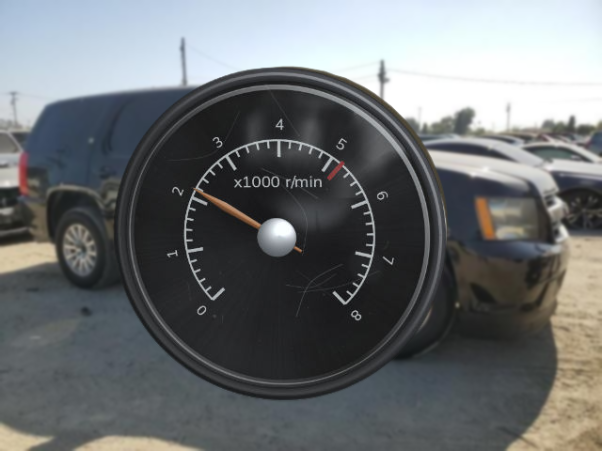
2200 rpm
